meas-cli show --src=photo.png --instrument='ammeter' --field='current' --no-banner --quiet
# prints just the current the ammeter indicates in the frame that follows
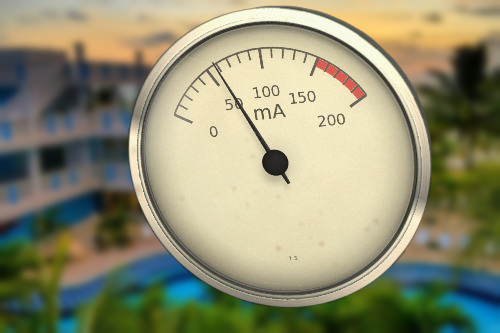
60 mA
